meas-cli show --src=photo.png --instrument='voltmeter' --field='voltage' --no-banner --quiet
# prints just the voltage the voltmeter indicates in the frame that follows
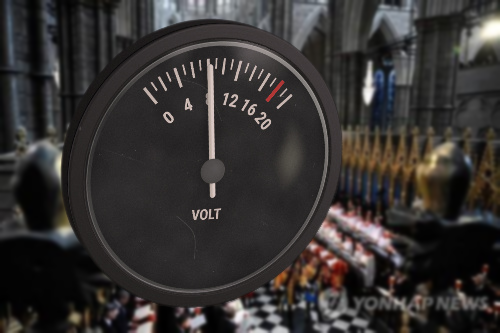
8 V
